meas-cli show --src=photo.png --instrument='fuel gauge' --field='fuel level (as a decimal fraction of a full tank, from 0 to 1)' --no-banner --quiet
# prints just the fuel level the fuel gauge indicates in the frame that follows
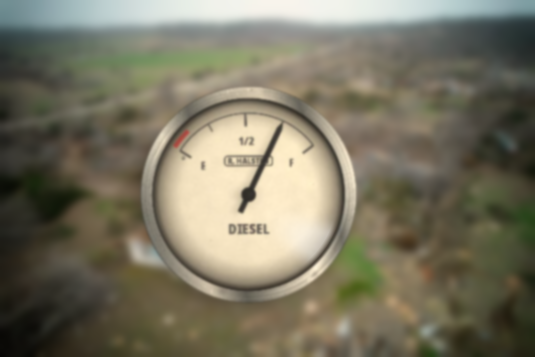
0.75
